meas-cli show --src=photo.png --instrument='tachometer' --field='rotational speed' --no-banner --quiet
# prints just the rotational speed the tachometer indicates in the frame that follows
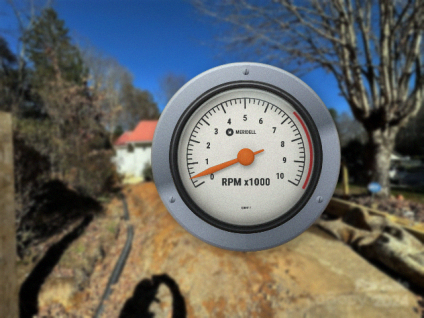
400 rpm
